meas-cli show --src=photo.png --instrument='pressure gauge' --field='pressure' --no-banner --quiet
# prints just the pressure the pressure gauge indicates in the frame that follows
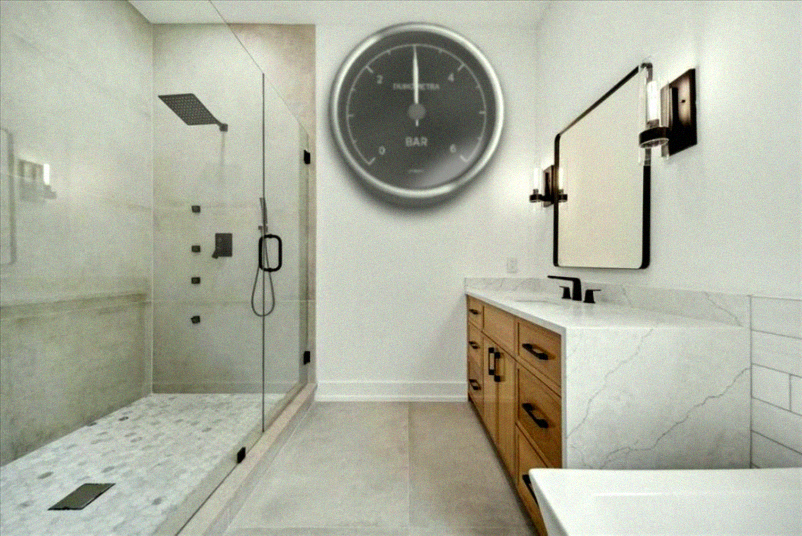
3 bar
